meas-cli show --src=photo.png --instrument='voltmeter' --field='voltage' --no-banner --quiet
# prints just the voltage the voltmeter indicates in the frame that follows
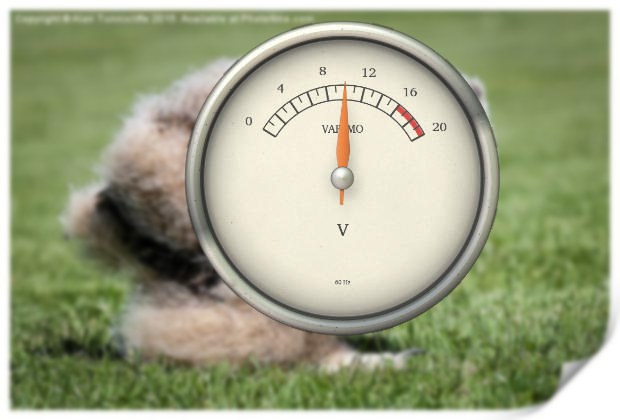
10 V
